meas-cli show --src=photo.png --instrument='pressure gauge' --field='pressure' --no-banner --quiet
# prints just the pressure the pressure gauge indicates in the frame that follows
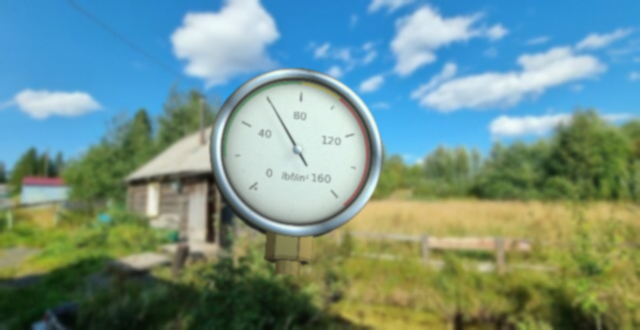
60 psi
